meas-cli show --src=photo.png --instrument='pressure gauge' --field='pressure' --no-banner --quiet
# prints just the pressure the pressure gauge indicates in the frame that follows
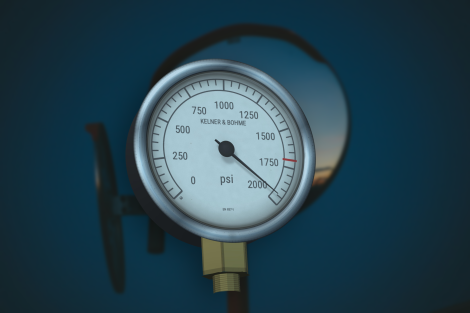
1950 psi
